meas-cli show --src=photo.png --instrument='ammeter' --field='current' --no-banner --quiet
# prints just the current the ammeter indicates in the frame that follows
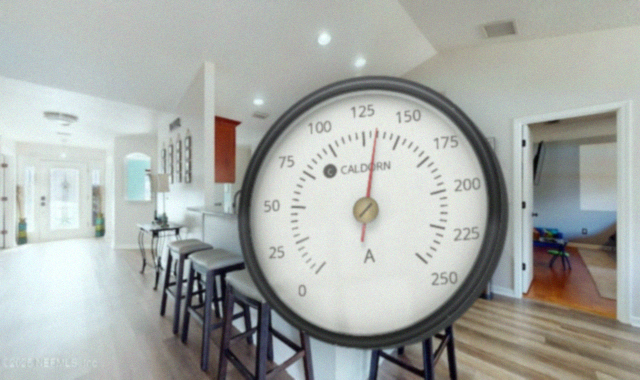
135 A
